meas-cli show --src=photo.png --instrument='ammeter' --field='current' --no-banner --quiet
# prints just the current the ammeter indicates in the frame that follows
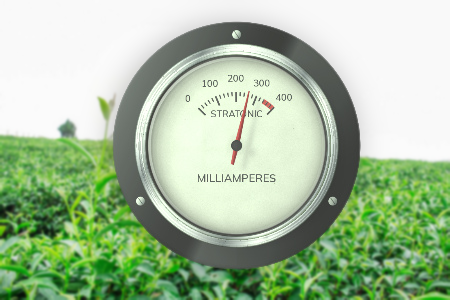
260 mA
